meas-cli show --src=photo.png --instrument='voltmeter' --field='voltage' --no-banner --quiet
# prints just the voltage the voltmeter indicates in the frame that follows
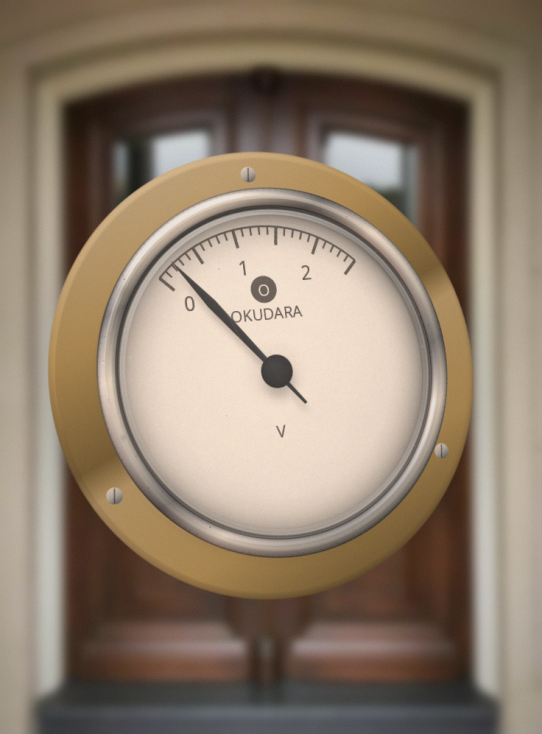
0.2 V
